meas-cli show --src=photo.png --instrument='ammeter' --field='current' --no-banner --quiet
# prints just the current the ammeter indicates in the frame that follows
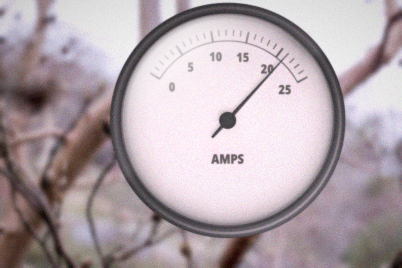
21 A
